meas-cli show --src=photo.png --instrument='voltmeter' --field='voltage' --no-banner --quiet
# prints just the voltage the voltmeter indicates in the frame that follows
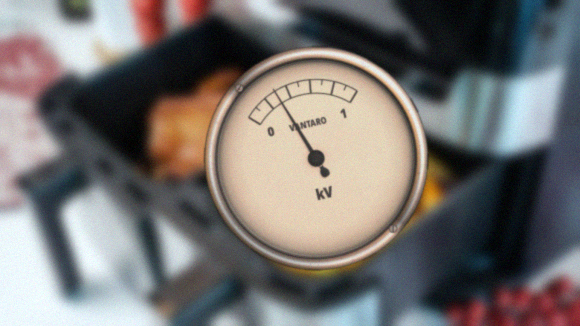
0.3 kV
